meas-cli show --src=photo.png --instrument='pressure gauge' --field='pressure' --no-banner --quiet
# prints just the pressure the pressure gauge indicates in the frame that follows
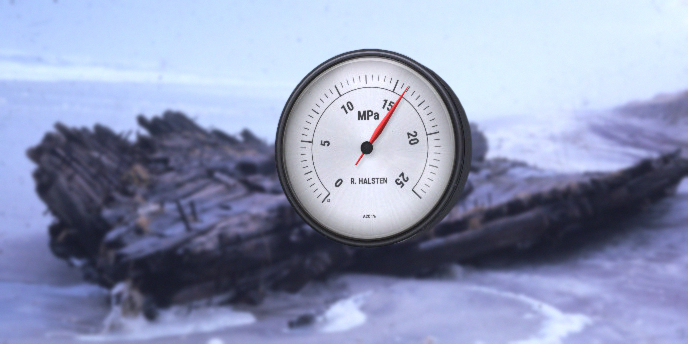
16 MPa
